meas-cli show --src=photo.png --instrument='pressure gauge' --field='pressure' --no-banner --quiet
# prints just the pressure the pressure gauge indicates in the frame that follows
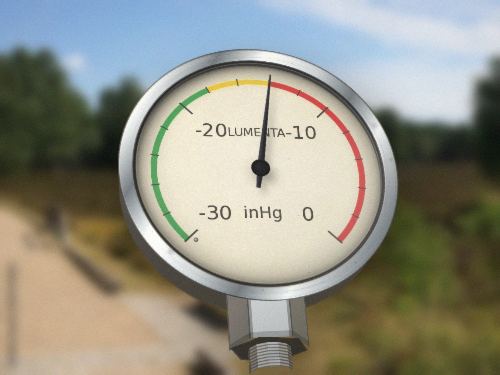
-14 inHg
